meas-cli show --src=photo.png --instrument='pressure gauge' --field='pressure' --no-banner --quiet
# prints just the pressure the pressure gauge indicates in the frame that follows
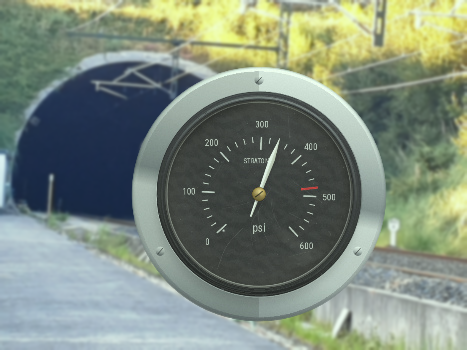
340 psi
